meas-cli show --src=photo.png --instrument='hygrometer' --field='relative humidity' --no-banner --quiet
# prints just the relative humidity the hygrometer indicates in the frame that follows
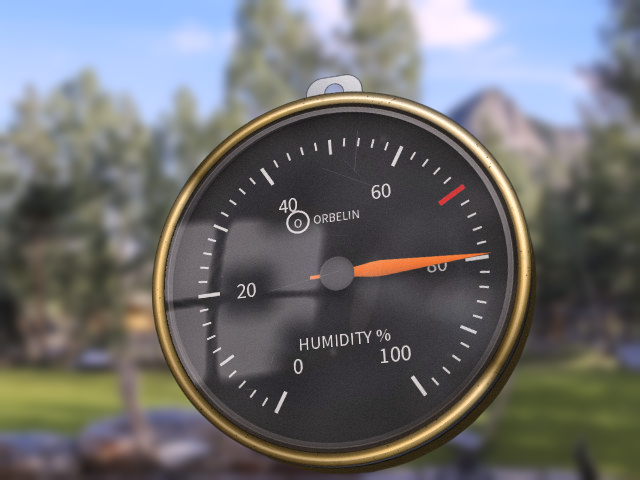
80 %
